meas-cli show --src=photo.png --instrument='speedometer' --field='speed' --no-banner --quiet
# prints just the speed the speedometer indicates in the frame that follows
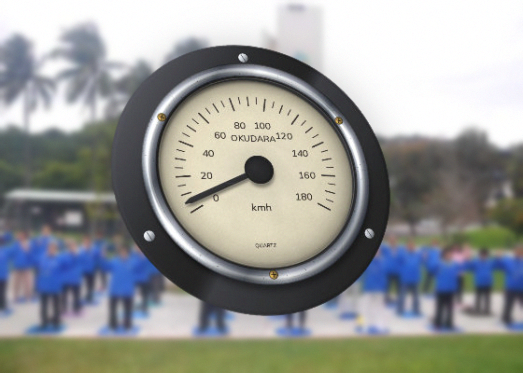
5 km/h
